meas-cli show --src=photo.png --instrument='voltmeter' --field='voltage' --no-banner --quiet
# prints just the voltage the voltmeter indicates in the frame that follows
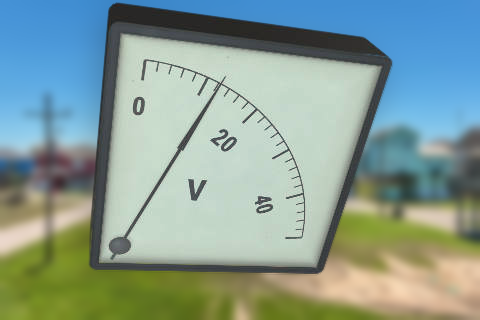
12 V
